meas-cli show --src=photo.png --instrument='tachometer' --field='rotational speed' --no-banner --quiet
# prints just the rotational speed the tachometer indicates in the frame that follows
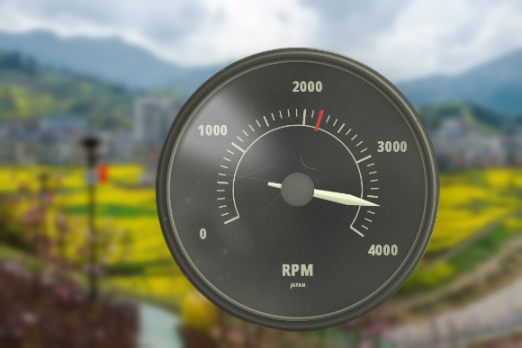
3600 rpm
